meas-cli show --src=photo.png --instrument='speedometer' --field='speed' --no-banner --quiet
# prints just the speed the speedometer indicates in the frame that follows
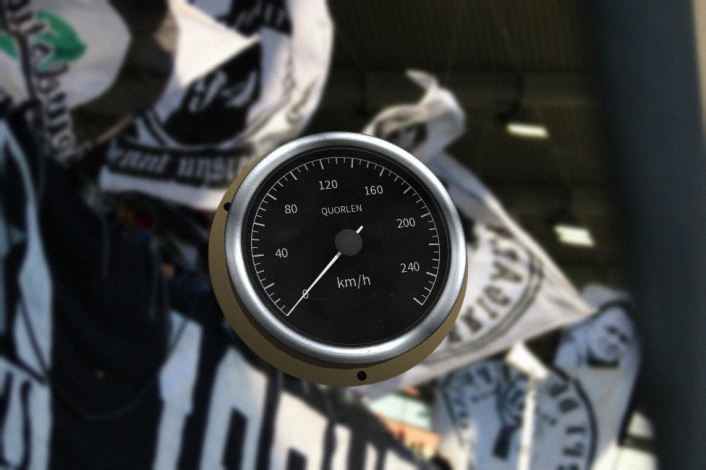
0 km/h
